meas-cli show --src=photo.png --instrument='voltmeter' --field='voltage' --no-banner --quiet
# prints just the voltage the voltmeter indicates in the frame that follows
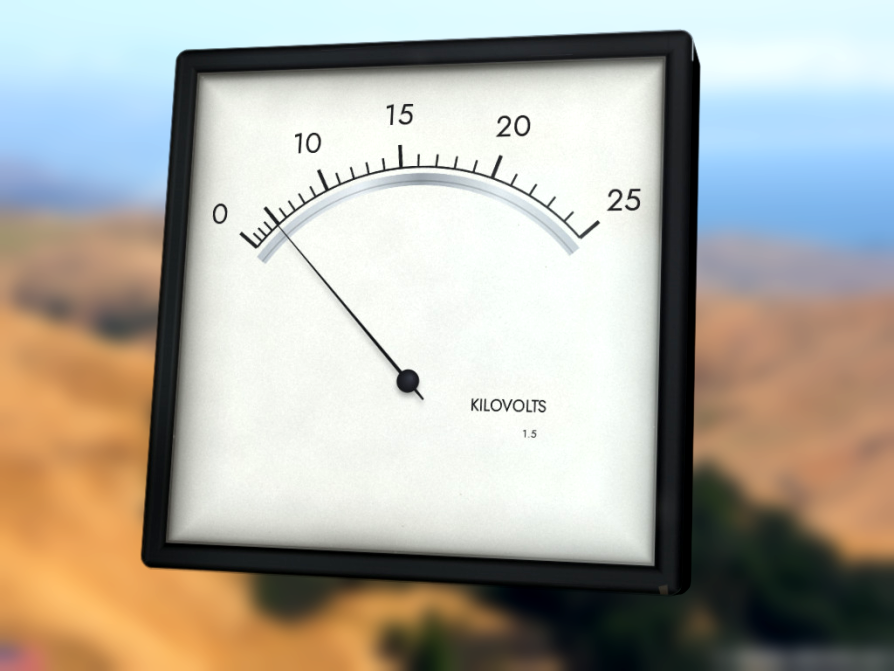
5 kV
